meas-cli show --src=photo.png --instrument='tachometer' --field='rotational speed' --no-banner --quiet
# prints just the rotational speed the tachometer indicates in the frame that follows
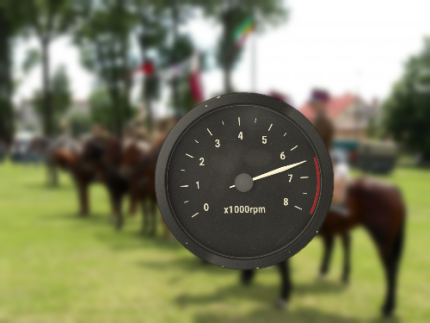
6500 rpm
